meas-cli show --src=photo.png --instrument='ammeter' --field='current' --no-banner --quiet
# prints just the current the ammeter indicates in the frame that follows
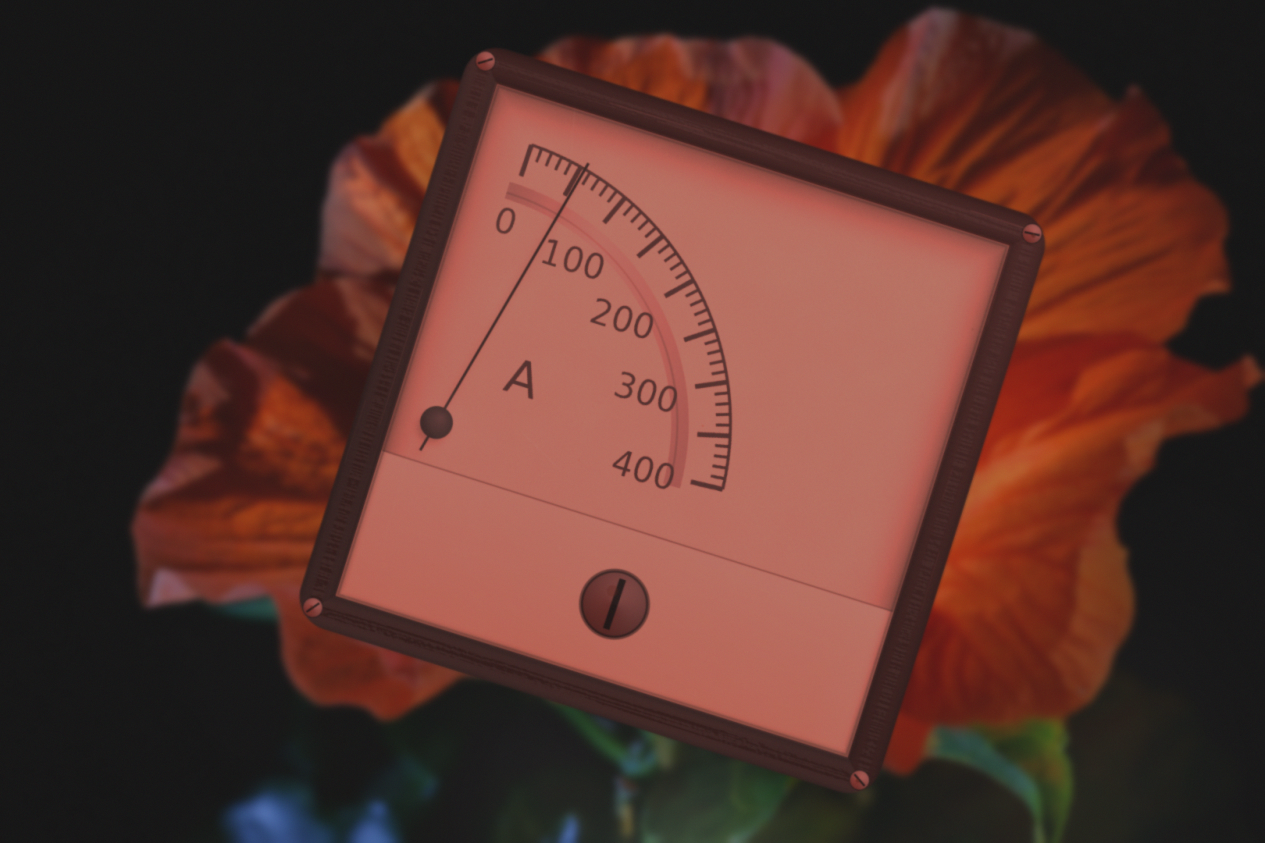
55 A
